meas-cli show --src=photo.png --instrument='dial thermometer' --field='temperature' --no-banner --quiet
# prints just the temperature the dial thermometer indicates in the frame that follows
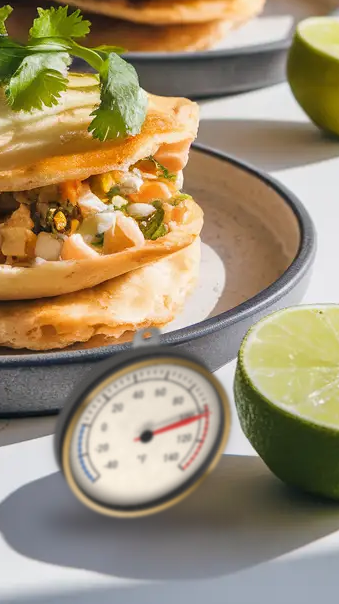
100 °F
